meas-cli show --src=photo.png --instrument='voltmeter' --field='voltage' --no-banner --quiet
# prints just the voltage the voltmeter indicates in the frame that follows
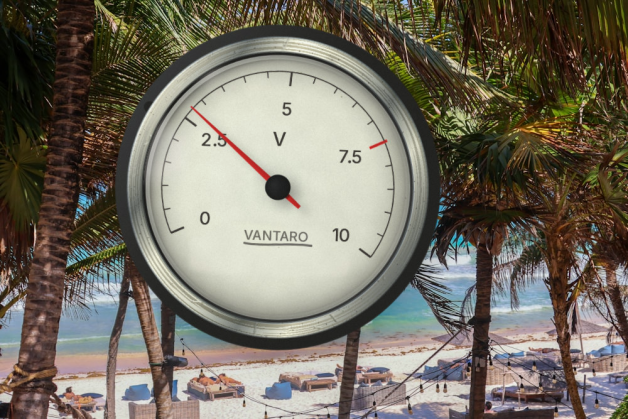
2.75 V
